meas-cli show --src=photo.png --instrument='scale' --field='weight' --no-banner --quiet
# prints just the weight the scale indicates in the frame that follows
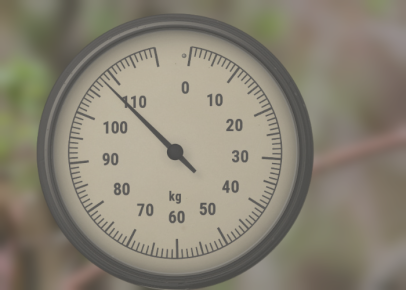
108 kg
